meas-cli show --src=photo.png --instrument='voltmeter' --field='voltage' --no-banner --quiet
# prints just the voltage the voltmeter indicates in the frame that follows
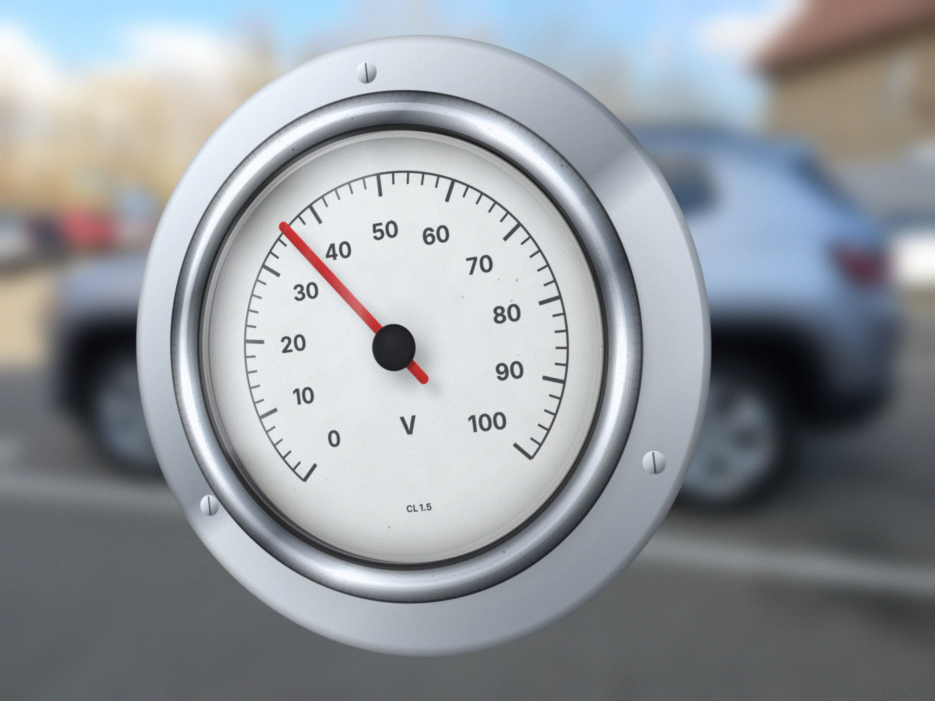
36 V
